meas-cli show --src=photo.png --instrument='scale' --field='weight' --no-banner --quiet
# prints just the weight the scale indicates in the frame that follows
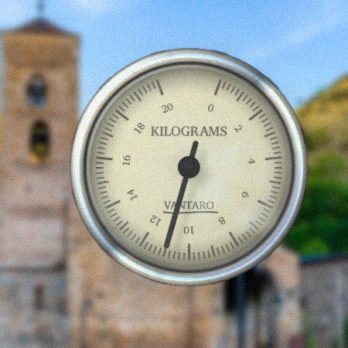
11 kg
